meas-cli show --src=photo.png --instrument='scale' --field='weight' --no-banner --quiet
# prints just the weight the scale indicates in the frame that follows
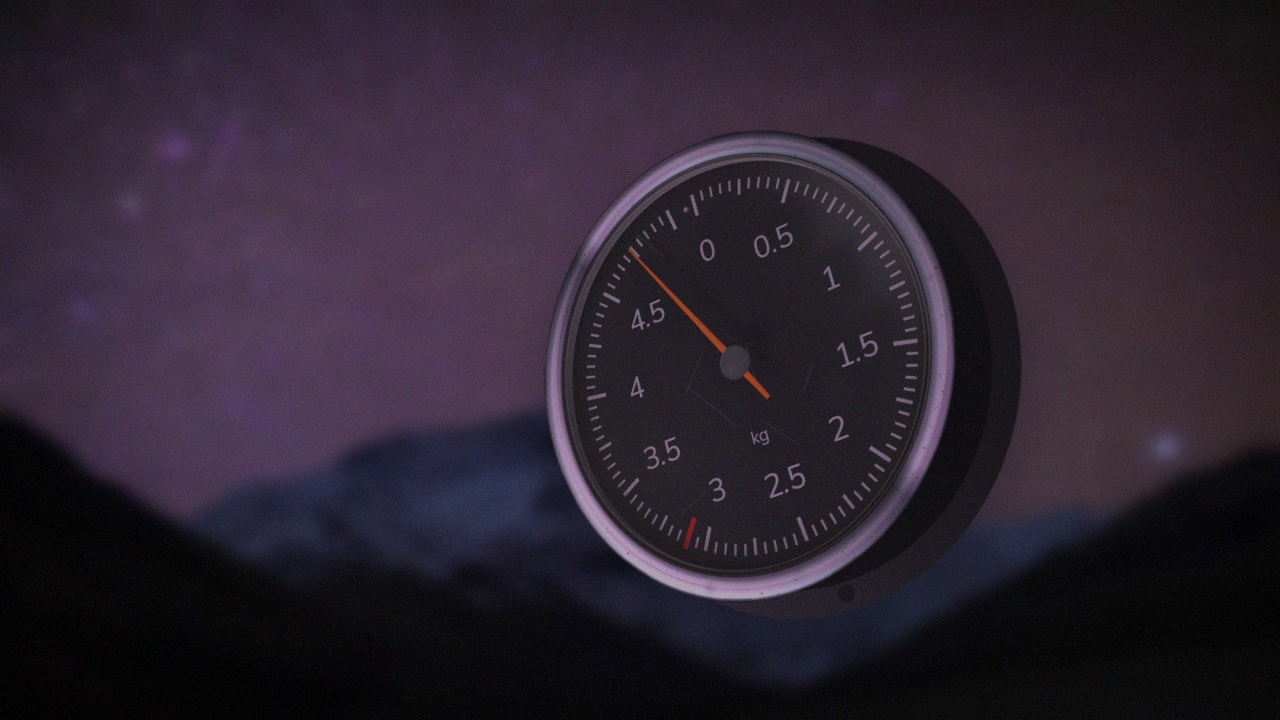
4.75 kg
